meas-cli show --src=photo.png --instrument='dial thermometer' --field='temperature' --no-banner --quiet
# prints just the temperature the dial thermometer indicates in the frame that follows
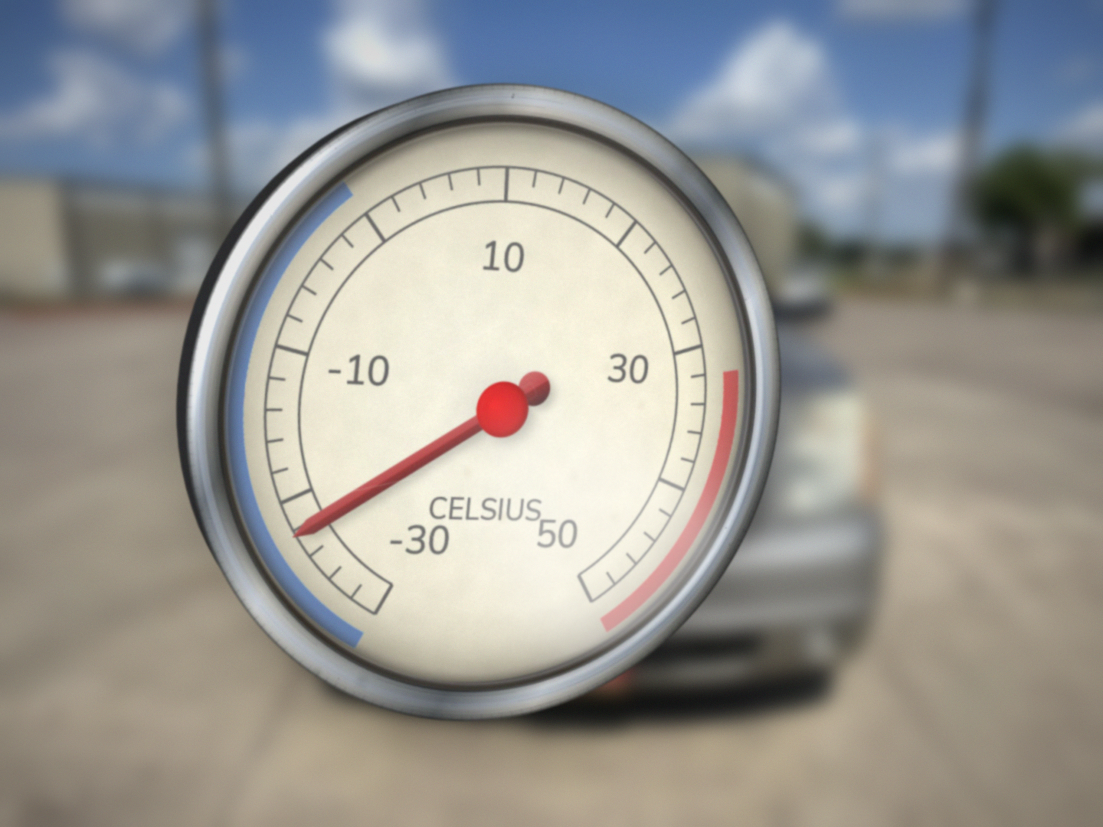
-22 °C
